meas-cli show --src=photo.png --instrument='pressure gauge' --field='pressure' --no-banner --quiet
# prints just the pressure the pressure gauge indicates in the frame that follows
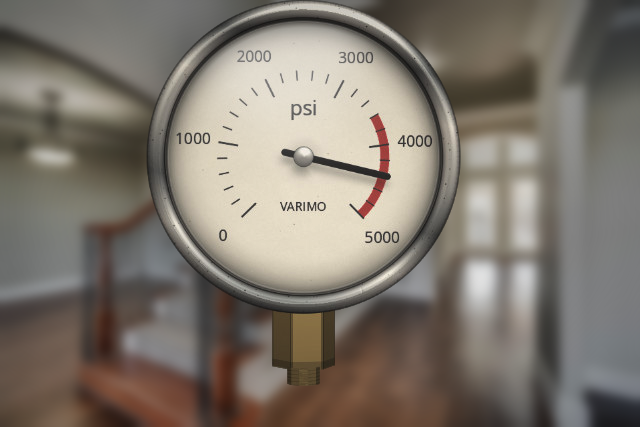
4400 psi
